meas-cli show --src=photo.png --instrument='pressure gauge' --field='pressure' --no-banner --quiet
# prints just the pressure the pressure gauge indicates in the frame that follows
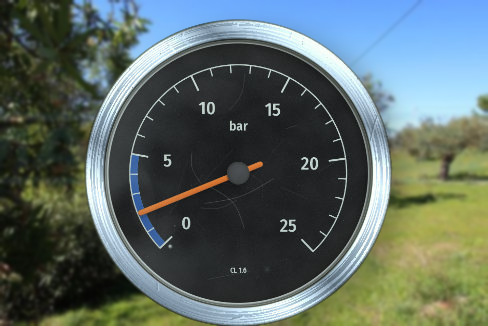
2 bar
